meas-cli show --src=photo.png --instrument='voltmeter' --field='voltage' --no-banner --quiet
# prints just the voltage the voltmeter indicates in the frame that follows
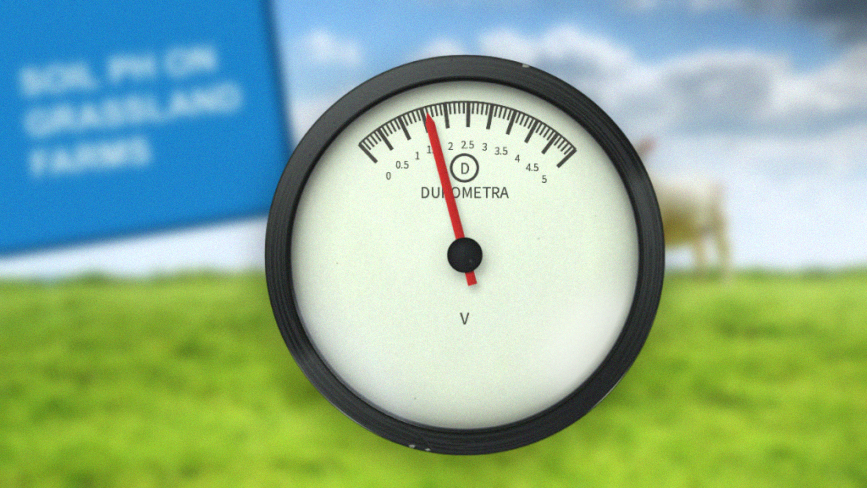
1.6 V
